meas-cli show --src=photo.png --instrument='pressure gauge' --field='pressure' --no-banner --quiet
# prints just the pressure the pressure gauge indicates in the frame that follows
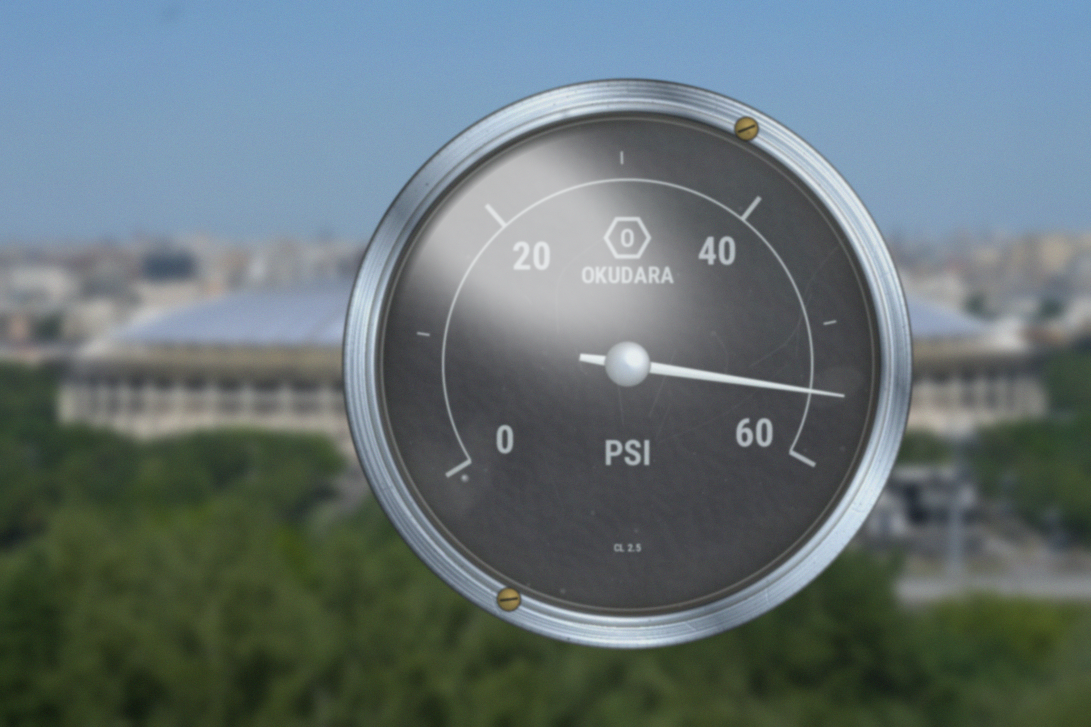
55 psi
